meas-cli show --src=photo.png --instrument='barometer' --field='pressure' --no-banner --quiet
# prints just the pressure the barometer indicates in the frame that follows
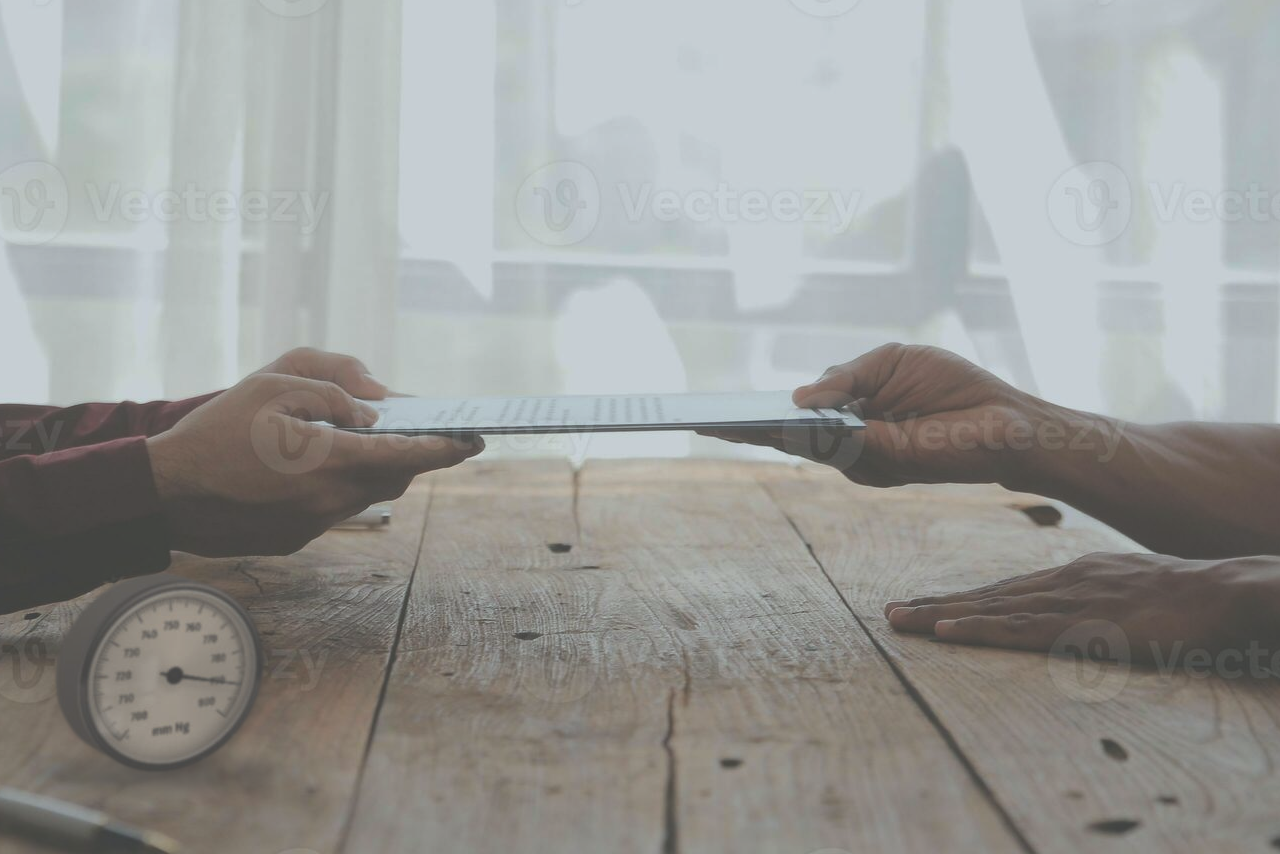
790 mmHg
